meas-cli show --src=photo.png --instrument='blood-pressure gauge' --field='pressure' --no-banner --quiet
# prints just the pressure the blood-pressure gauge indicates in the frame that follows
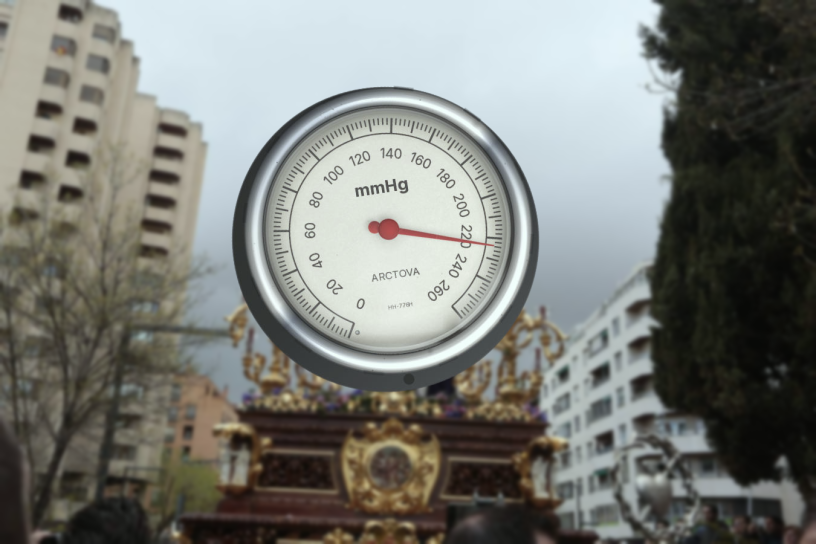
224 mmHg
